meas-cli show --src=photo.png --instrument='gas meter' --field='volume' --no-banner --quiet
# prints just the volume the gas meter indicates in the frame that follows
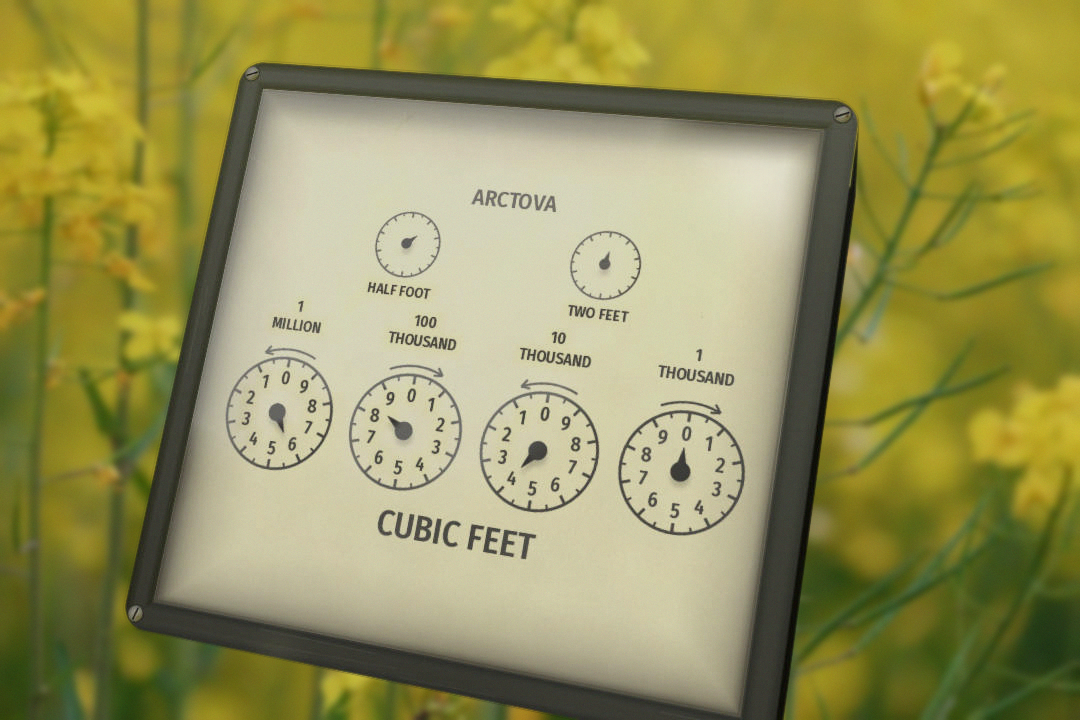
584000 ft³
